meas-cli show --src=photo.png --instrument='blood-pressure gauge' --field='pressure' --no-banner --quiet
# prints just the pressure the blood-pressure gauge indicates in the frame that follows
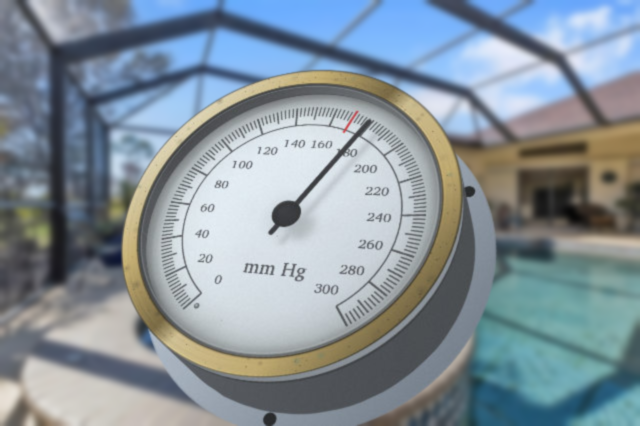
180 mmHg
